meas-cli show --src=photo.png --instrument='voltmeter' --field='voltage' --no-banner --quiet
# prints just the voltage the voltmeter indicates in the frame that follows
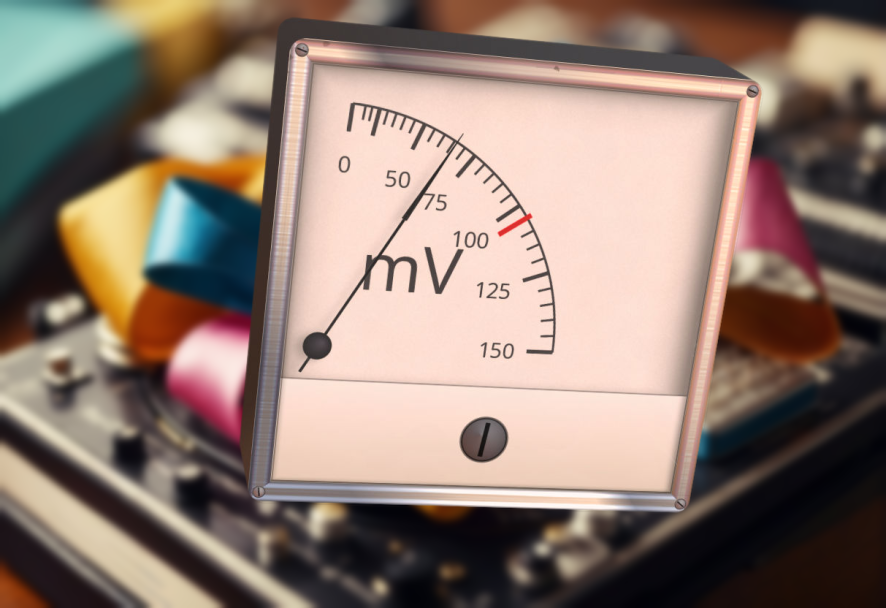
65 mV
